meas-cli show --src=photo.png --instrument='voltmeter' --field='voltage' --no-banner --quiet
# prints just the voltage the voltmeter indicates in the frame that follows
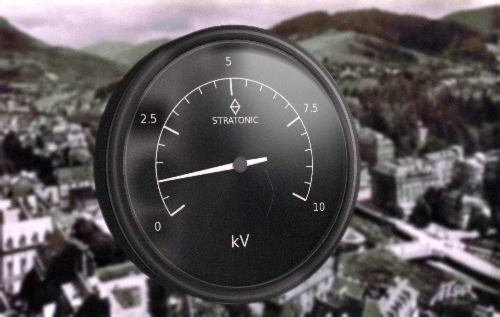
1 kV
